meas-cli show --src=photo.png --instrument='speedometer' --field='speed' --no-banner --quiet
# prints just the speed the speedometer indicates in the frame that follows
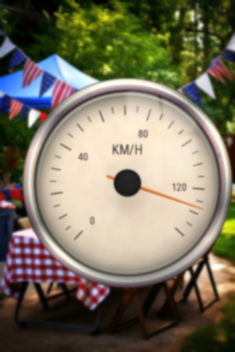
127.5 km/h
